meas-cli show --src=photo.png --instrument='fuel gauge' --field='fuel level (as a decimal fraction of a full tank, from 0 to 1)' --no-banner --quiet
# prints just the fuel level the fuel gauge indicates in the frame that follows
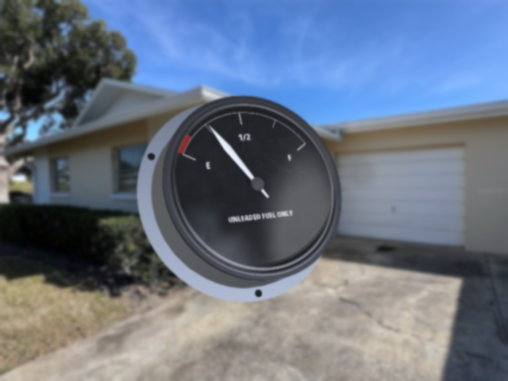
0.25
